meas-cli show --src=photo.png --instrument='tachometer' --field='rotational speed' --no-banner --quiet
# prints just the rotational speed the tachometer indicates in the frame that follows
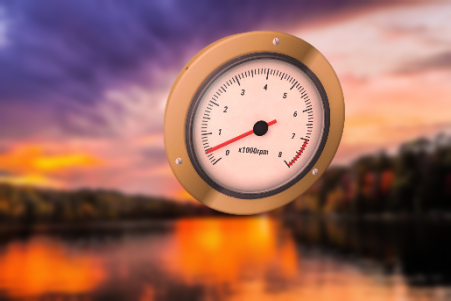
500 rpm
